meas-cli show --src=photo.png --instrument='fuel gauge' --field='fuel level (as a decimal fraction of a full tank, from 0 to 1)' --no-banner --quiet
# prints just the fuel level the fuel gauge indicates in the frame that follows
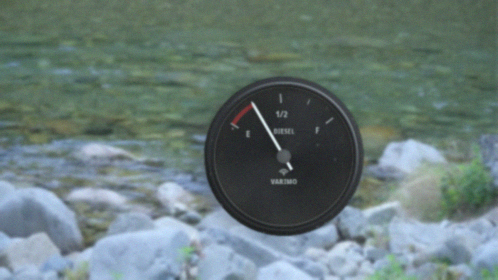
0.25
